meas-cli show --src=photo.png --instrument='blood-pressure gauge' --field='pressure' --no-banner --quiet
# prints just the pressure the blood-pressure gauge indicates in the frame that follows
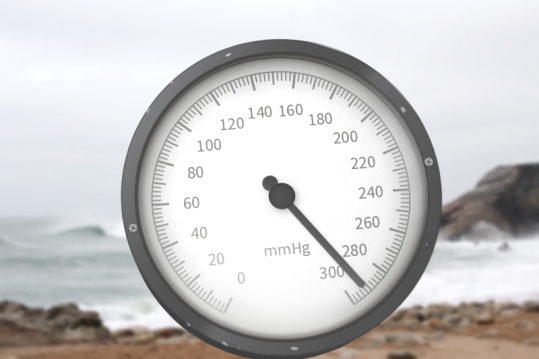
292 mmHg
